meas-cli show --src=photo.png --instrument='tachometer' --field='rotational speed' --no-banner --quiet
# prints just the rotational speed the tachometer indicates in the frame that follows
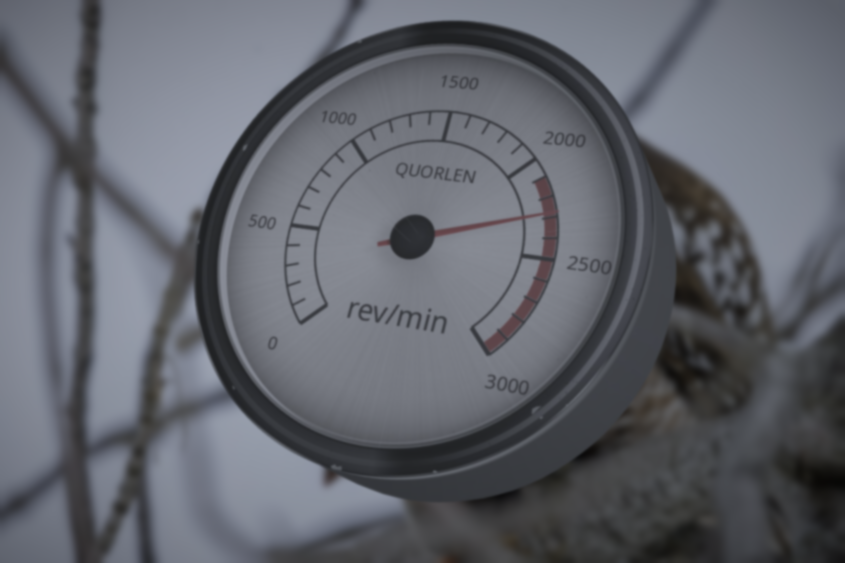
2300 rpm
